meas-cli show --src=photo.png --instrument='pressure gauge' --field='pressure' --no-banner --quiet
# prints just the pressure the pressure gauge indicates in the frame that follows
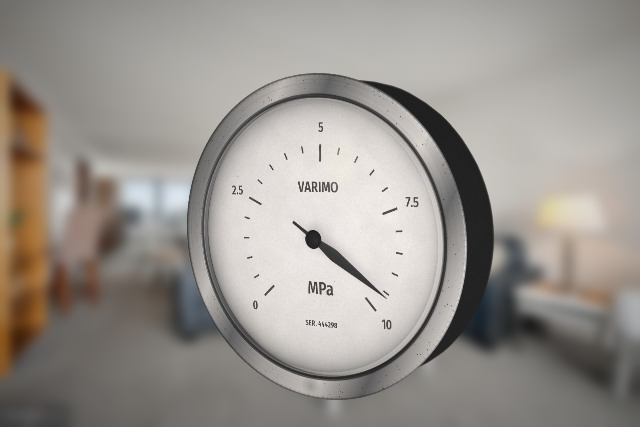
9.5 MPa
